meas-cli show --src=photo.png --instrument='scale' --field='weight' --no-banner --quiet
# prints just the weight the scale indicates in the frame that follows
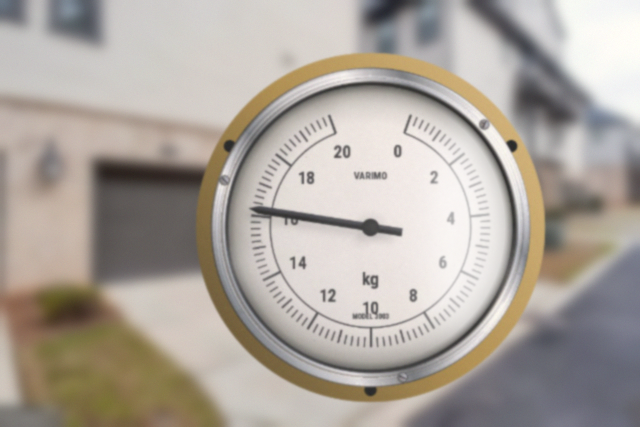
16.2 kg
